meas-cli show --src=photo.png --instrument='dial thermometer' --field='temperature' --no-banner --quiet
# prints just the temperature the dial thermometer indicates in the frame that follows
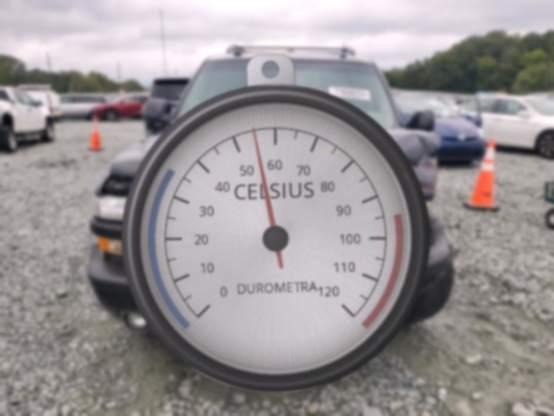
55 °C
